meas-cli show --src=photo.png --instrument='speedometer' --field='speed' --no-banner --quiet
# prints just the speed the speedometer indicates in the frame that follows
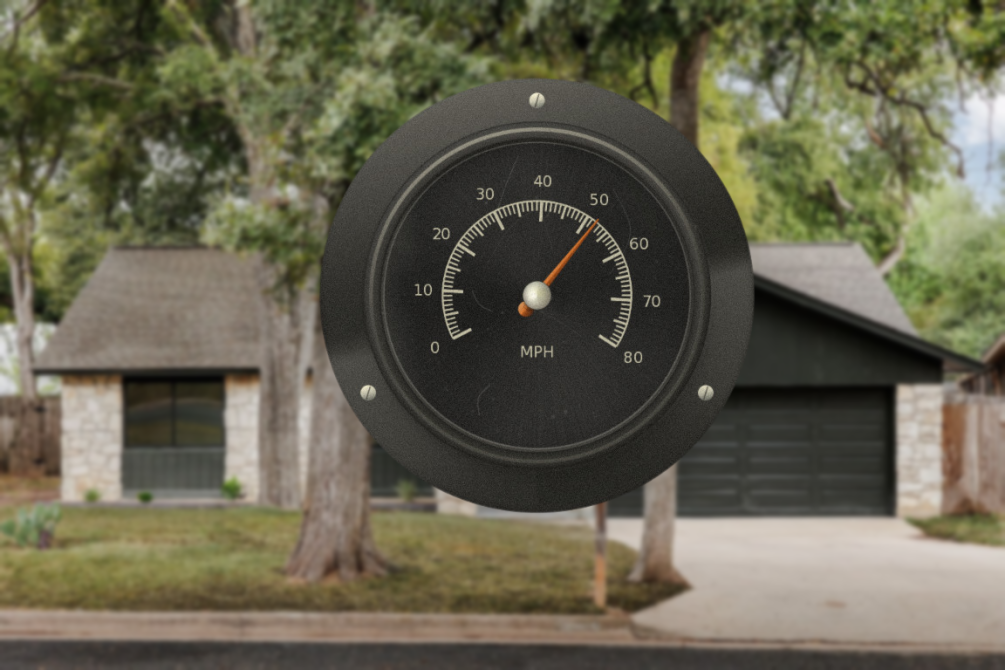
52 mph
